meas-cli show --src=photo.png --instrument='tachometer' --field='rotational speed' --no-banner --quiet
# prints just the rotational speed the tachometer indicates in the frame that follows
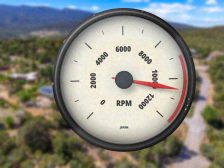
10500 rpm
